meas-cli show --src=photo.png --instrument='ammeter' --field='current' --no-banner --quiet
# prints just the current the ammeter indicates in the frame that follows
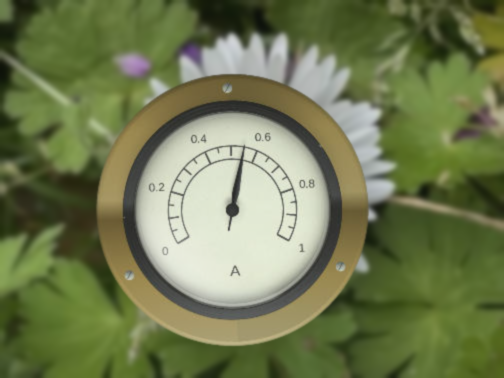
0.55 A
